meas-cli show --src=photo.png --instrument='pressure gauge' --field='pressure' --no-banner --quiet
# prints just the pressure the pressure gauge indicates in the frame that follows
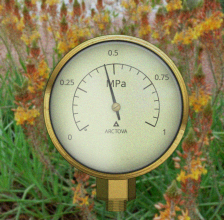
0.45 MPa
